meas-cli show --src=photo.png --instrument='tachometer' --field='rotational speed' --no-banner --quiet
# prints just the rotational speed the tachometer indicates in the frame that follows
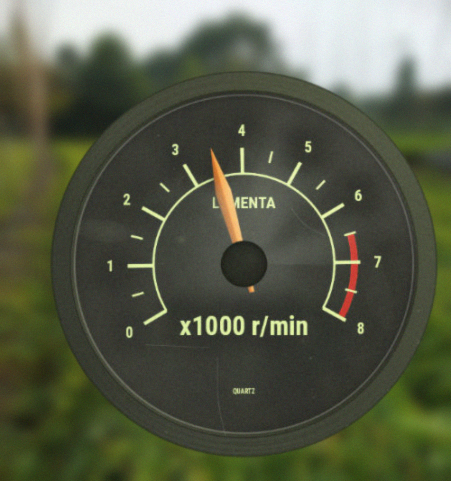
3500 rpm
